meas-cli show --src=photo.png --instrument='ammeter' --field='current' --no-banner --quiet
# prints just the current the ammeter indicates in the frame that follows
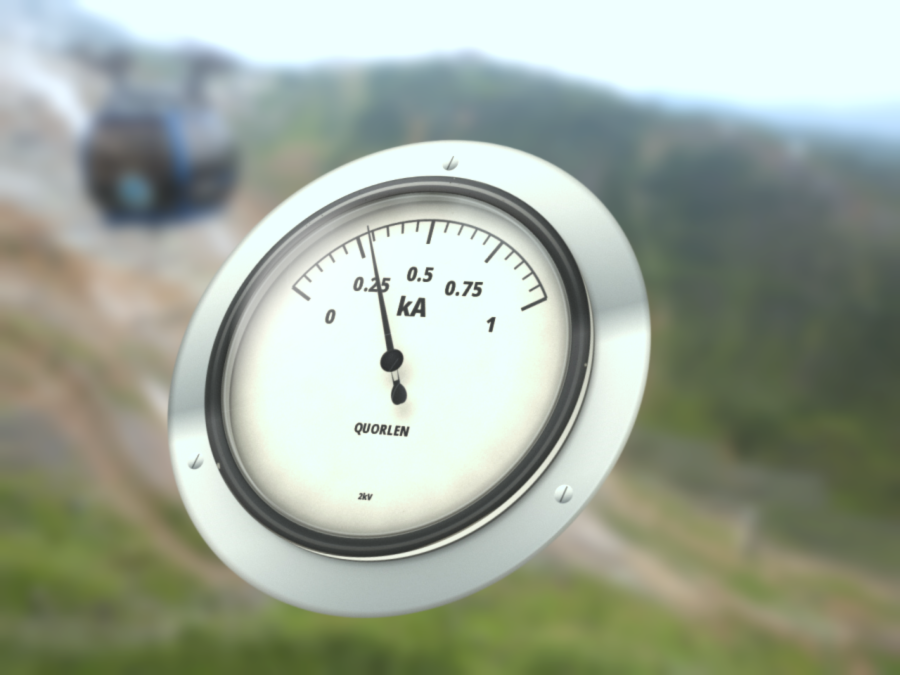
0.3 kA
